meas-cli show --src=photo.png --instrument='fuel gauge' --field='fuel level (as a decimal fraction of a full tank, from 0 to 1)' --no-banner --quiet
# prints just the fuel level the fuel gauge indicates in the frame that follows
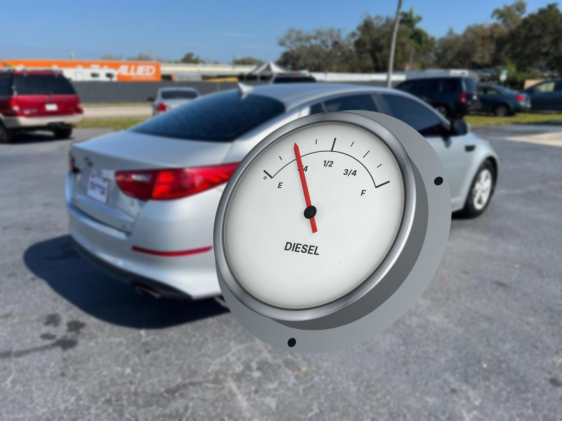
0.25
